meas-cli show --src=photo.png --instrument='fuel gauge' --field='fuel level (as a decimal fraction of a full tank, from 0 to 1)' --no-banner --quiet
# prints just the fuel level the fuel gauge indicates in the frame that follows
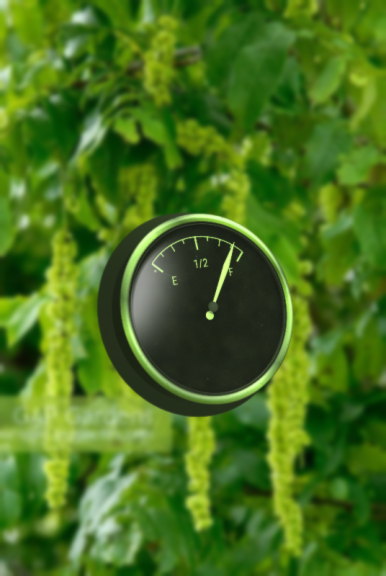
0.875
